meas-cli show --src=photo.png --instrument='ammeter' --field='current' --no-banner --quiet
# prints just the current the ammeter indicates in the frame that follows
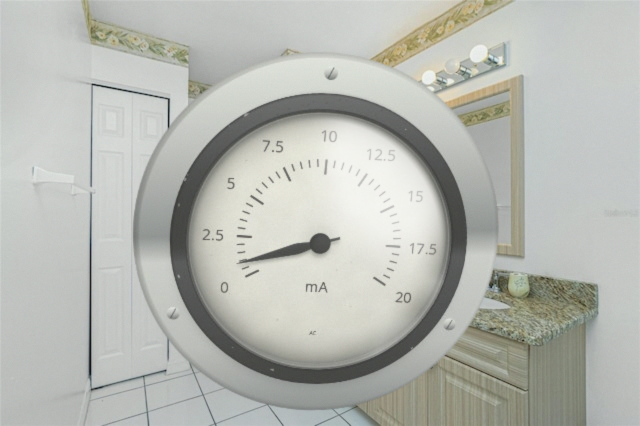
1 mA
